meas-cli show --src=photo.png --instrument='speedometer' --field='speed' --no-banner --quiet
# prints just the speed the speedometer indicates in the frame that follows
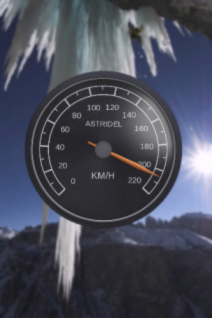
205 km/h
